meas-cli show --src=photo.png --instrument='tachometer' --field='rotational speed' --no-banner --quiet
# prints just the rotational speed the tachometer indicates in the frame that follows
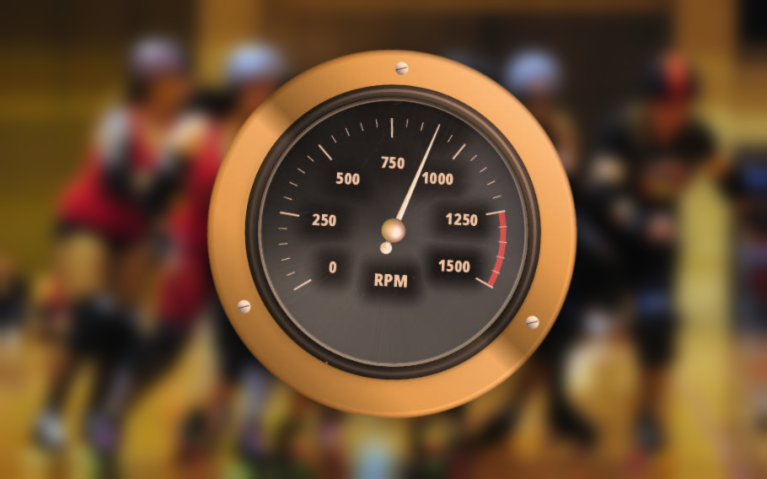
900 rpm
